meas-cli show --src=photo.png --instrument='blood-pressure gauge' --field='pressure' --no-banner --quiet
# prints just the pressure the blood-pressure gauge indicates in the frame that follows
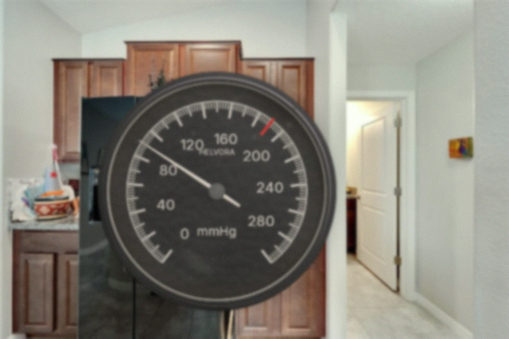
90 mmHg
